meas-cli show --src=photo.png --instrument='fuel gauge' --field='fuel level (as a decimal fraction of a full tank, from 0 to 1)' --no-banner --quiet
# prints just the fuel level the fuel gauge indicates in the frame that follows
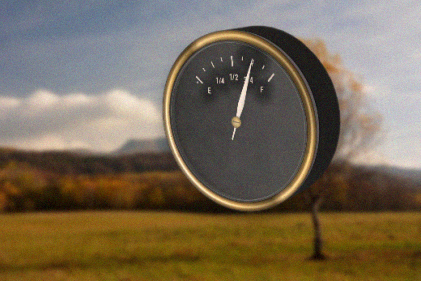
0.75
